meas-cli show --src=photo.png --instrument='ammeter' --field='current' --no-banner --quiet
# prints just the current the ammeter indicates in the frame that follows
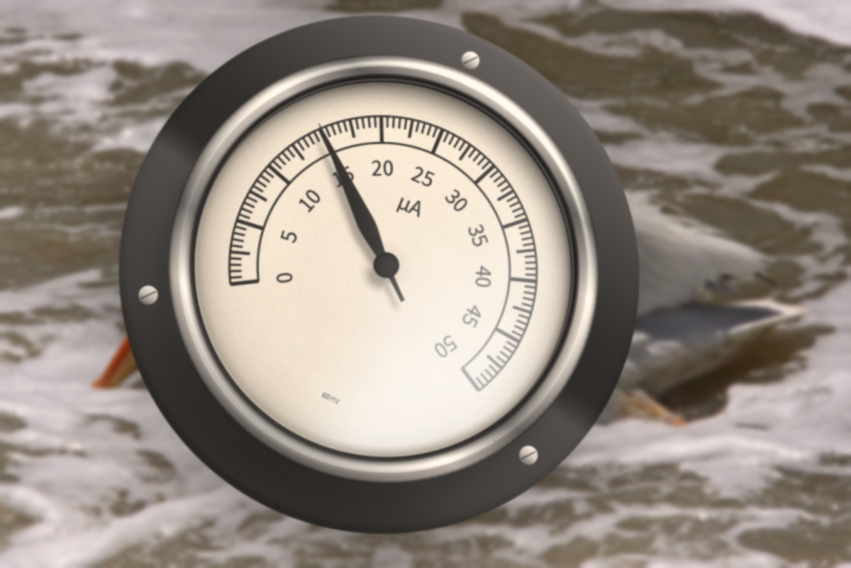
15 µA
